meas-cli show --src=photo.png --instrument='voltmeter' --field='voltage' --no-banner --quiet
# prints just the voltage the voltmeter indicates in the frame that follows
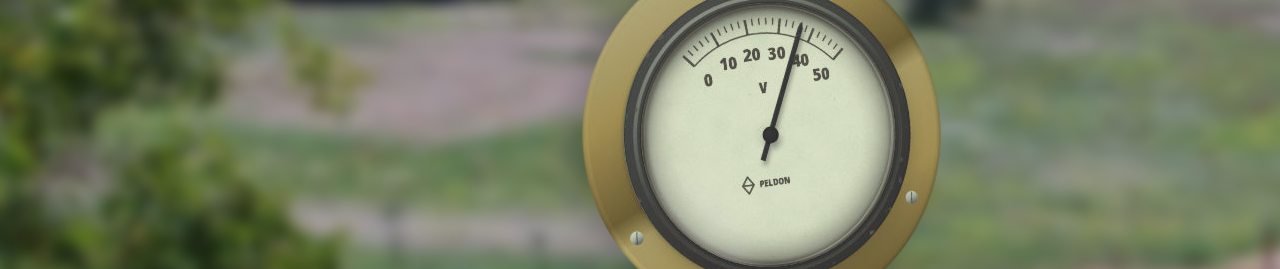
36 V
